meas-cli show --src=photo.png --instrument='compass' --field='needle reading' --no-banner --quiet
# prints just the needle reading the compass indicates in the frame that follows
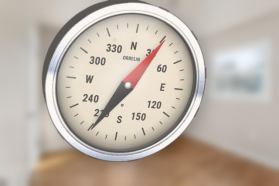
30 °
